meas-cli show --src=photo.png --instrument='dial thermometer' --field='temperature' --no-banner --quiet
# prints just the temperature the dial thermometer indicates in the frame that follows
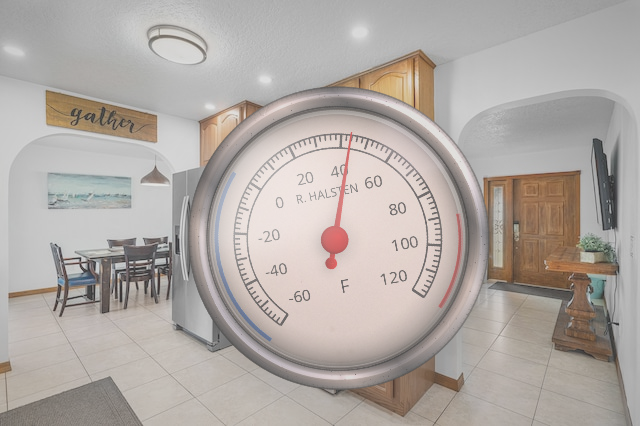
44 °F
